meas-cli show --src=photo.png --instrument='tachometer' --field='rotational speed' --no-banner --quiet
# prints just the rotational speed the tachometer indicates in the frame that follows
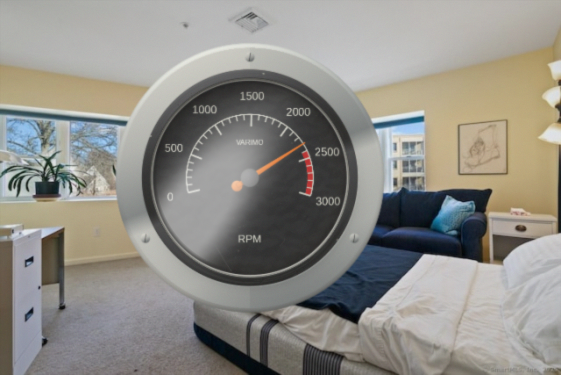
2300 rpm
